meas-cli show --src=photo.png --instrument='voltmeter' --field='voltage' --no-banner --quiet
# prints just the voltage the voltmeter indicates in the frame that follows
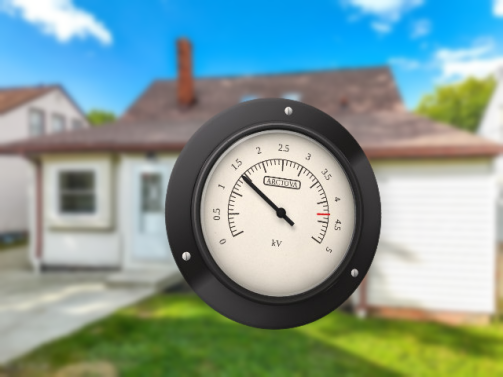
1.4 kV
